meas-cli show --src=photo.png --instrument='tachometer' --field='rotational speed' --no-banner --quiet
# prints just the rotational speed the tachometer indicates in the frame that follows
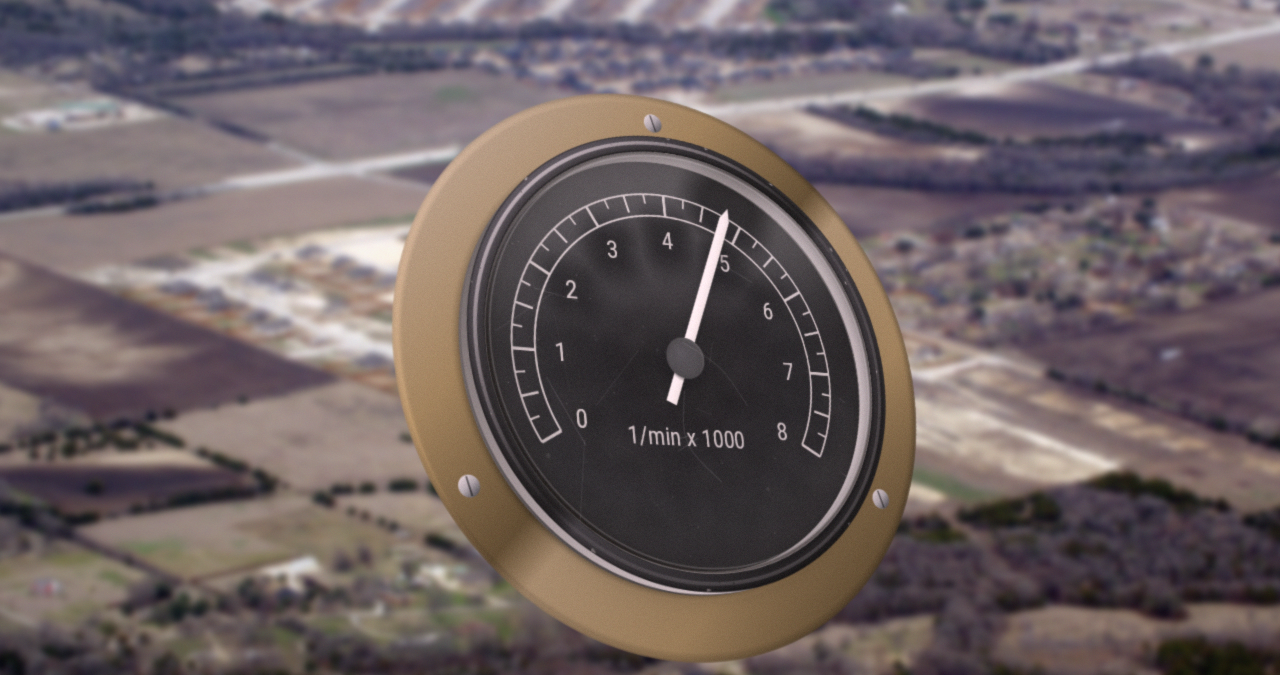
4750 rpm
